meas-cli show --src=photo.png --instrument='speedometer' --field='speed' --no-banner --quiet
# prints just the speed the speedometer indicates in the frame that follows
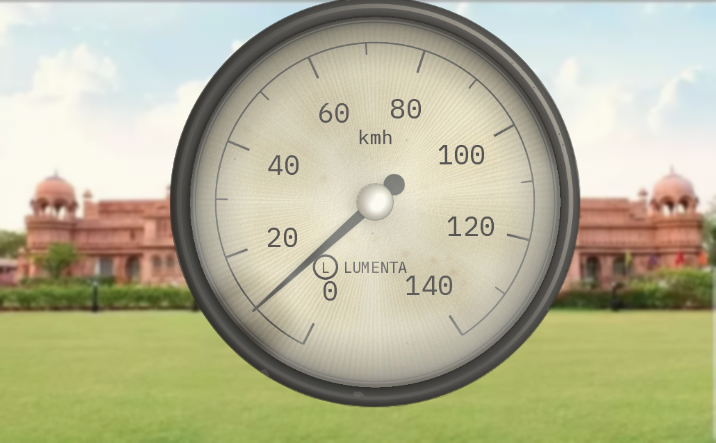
10 km/h
